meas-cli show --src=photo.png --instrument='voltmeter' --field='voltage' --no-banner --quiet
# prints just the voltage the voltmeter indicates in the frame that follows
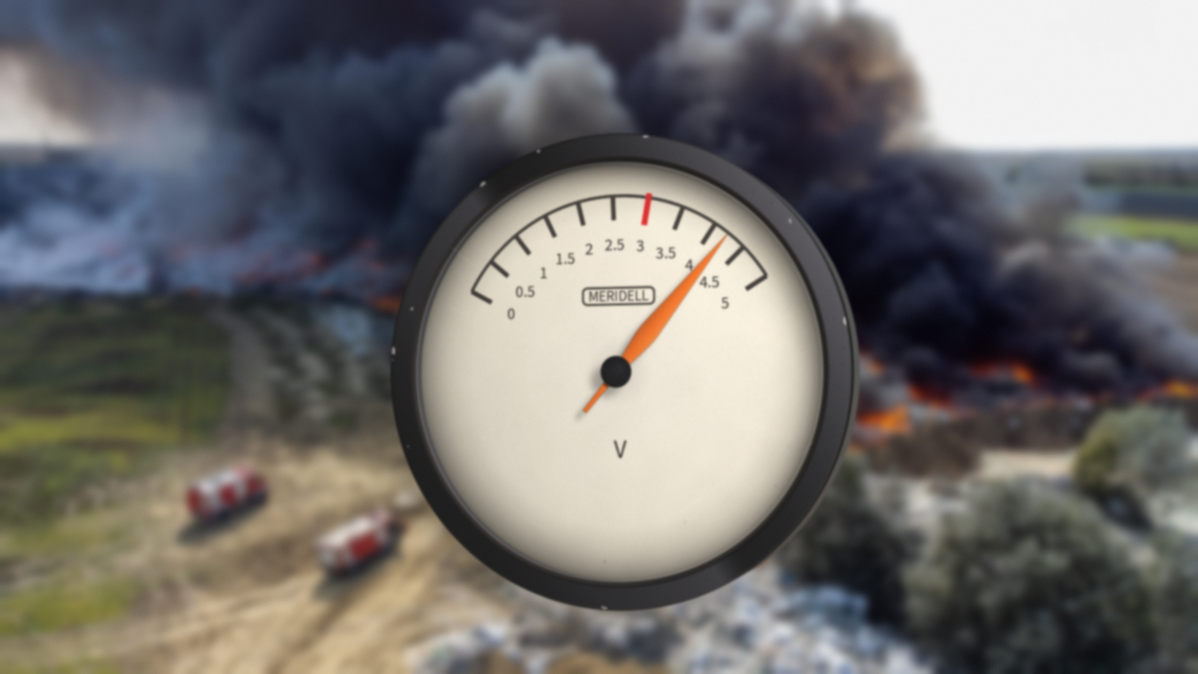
4.25 V
